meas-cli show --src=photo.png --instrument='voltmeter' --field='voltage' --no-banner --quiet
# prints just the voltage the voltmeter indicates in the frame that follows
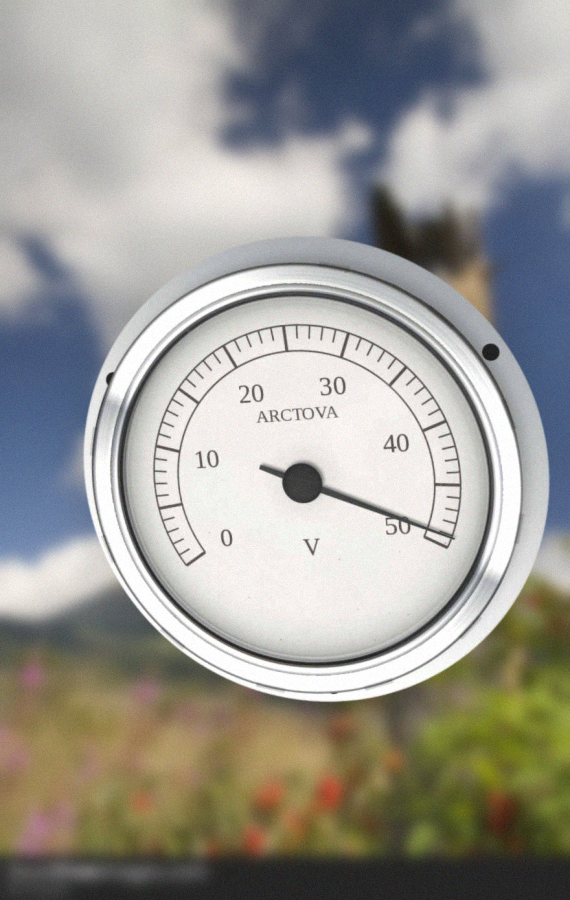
49 V
